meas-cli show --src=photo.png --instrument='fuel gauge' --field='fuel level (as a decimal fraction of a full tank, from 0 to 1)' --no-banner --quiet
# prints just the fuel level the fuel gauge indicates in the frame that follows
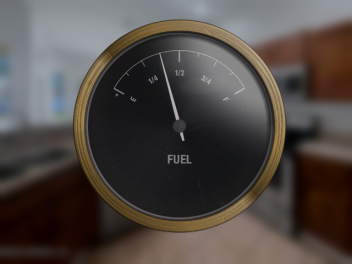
0.375
